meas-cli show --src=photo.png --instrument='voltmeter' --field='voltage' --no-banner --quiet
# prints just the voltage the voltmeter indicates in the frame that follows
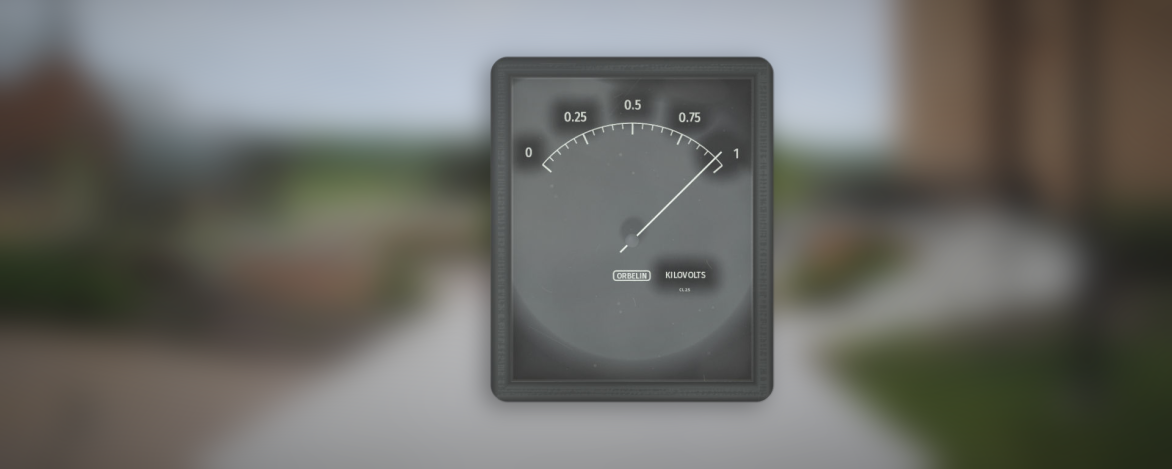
0.95 kV
